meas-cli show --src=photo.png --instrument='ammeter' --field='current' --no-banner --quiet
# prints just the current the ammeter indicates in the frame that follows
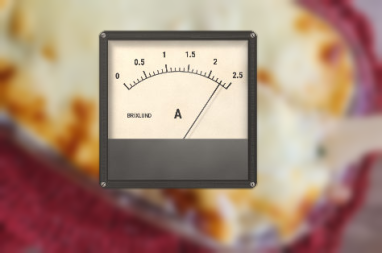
2.3 A
